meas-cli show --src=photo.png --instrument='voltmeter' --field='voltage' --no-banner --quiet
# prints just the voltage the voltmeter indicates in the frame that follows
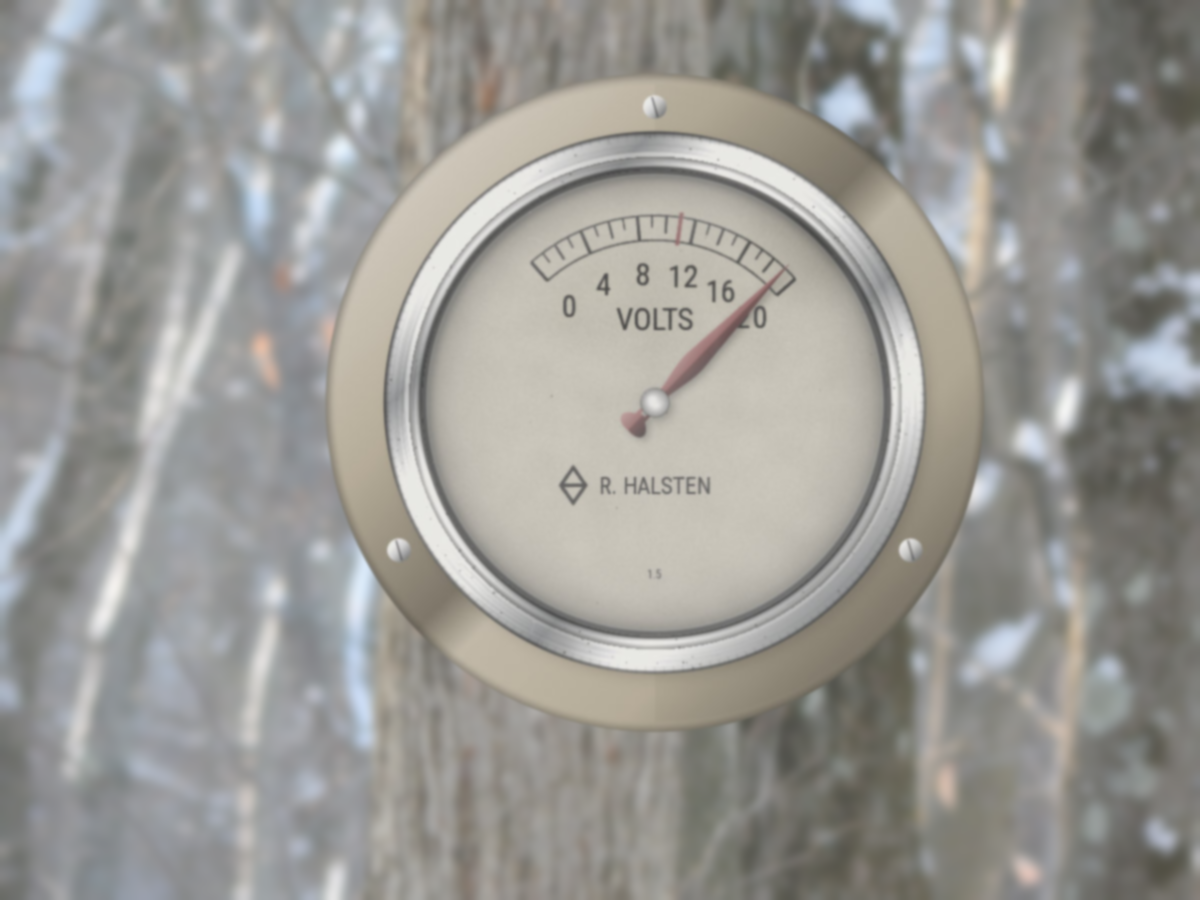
19 V
